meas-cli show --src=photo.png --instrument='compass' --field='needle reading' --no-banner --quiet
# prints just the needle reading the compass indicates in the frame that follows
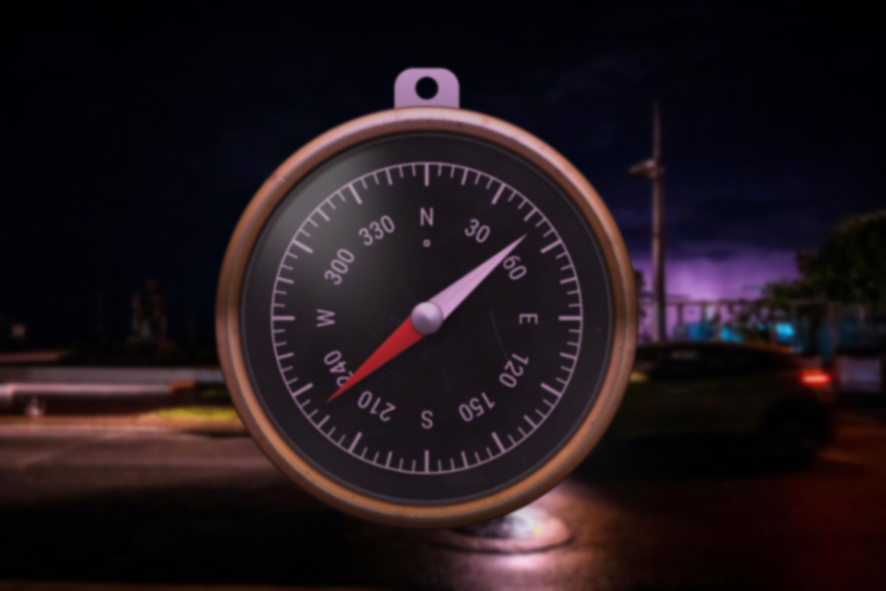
230 °
